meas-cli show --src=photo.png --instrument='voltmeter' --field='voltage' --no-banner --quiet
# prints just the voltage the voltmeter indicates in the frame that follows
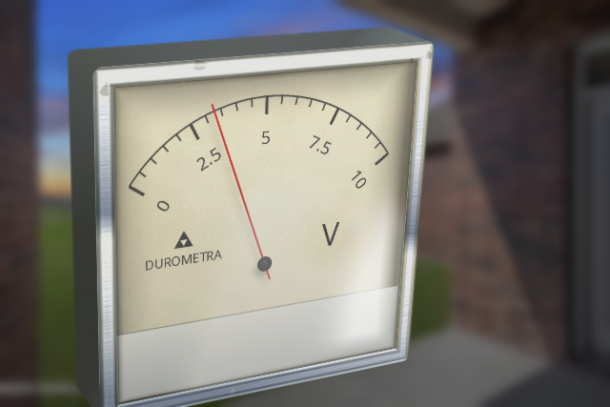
3.25 V
